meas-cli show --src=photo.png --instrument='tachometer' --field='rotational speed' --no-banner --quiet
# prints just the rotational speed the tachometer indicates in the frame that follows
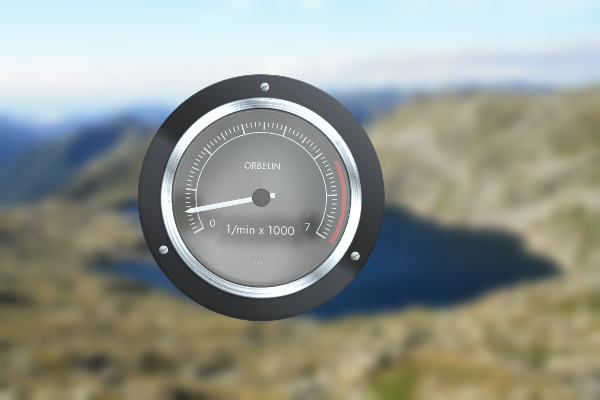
500 rpm
